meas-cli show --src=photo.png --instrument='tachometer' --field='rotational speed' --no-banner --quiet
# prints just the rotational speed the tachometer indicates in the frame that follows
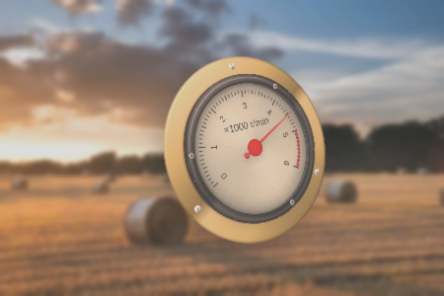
4500 rpm
